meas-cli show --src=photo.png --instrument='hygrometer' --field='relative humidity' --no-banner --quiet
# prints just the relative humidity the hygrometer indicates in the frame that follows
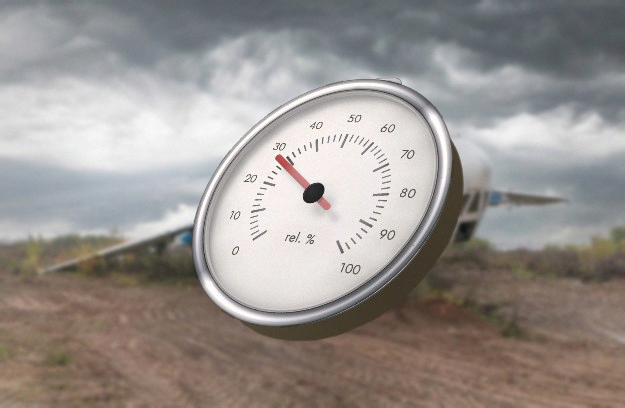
28 %
